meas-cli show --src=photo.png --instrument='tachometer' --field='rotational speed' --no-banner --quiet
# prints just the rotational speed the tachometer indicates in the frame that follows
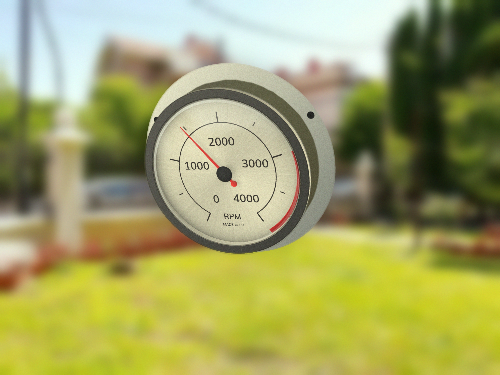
1500 rpm
